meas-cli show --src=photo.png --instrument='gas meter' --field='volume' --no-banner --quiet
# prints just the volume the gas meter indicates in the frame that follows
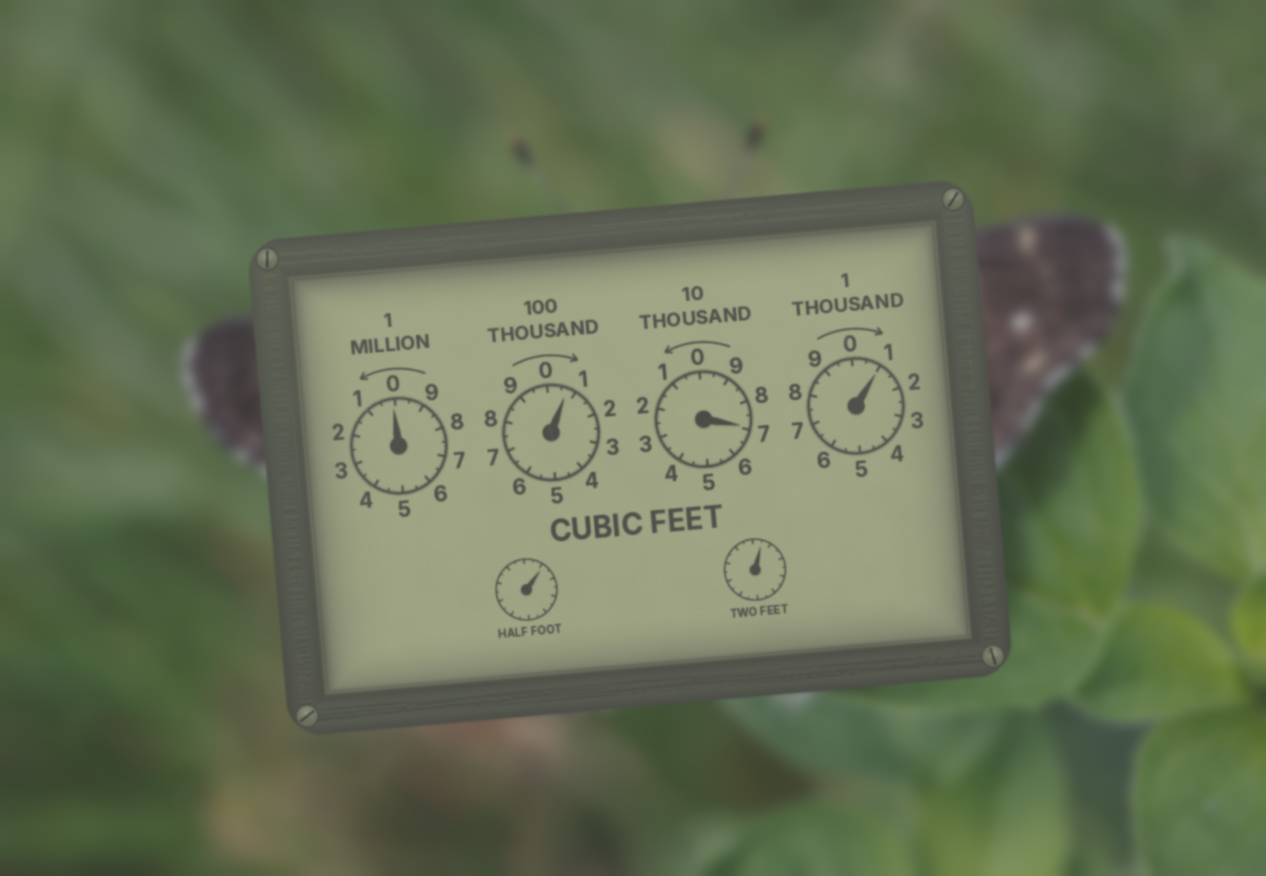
7100 ft³
